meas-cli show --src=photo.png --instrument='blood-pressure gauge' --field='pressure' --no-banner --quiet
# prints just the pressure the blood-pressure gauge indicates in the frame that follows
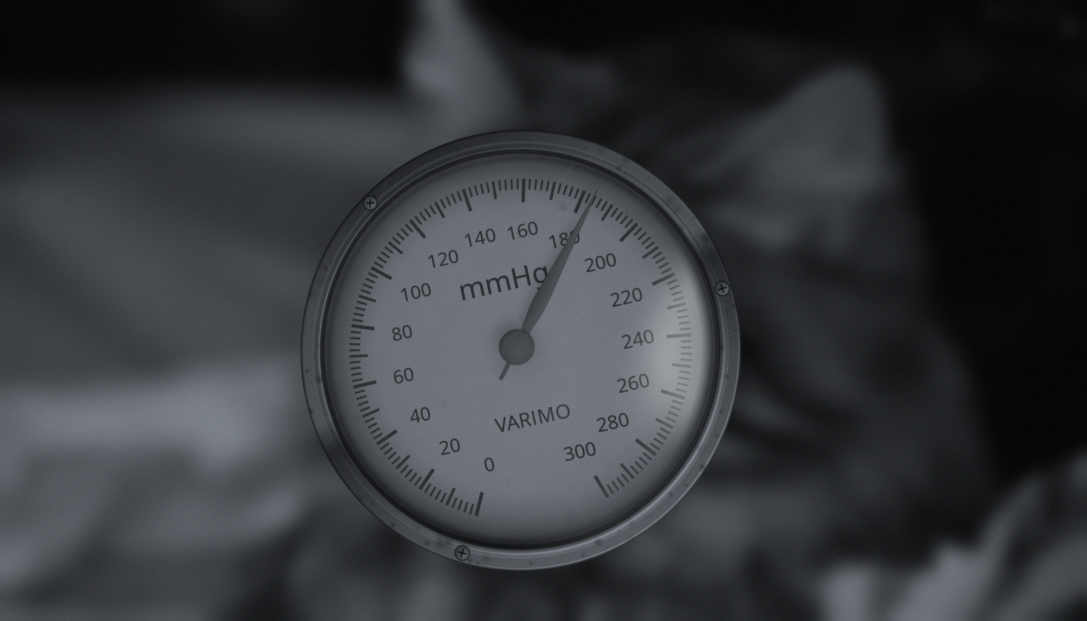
184 mmHg
